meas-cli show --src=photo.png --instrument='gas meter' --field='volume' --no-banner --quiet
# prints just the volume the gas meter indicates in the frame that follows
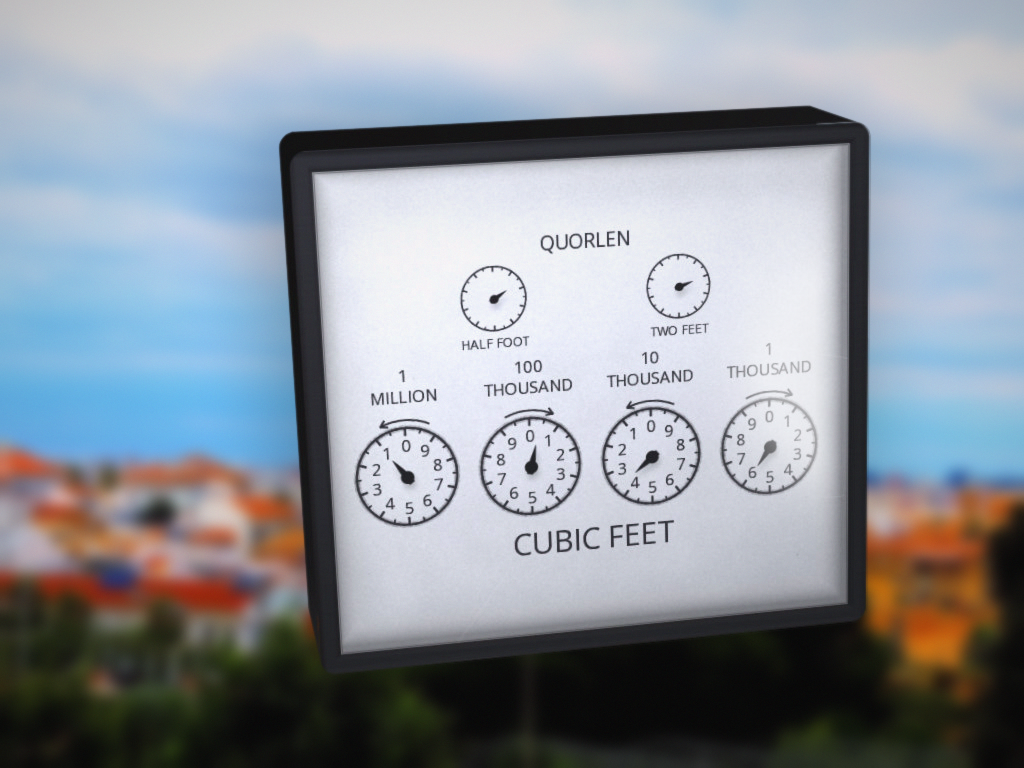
103600 ft³
